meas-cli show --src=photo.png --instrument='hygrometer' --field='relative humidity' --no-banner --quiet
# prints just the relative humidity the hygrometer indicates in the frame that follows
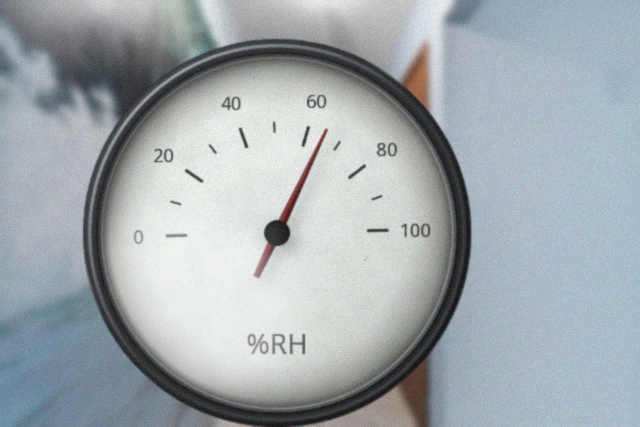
65 %
